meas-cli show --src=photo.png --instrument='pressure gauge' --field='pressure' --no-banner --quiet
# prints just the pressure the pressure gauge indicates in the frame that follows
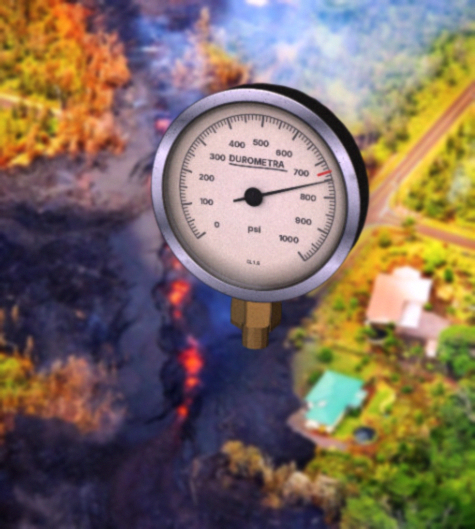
750 psi
